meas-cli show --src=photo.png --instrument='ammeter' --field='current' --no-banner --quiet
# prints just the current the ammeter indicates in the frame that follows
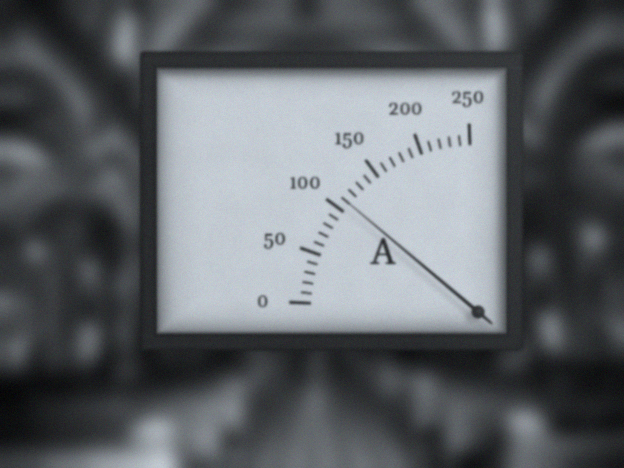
110 A
